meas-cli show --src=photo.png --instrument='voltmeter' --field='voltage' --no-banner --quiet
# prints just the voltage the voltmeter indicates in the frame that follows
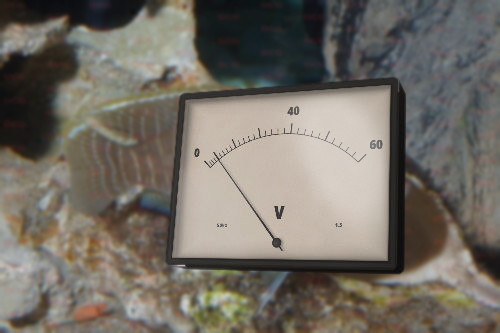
10 V
